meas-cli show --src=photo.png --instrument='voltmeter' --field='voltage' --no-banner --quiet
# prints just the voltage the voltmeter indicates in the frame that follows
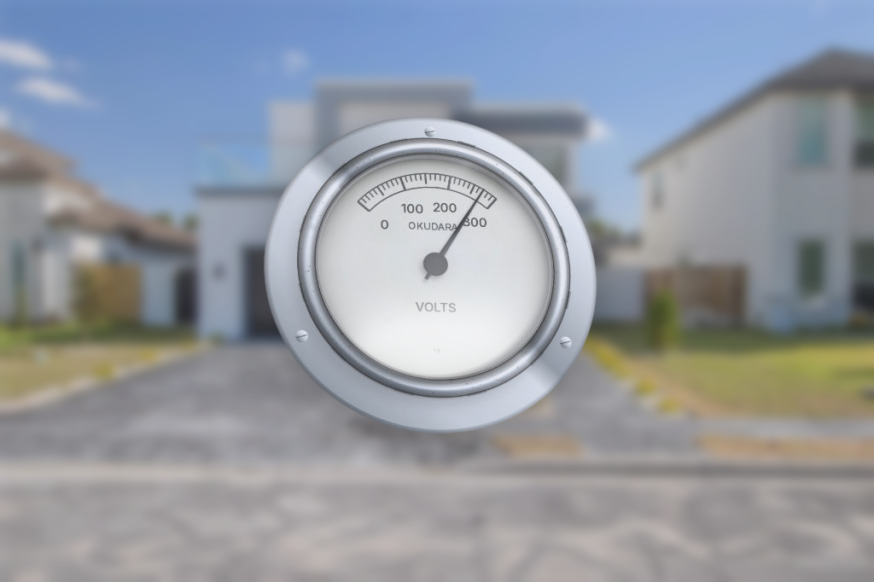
270 V
